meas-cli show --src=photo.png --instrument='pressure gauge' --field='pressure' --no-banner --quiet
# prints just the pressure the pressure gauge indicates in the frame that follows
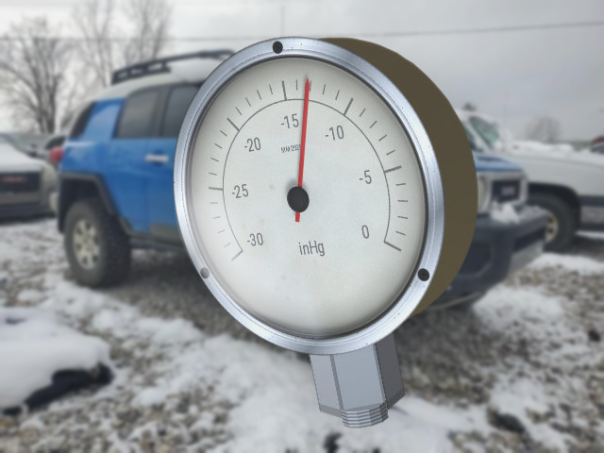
-13 inHg
